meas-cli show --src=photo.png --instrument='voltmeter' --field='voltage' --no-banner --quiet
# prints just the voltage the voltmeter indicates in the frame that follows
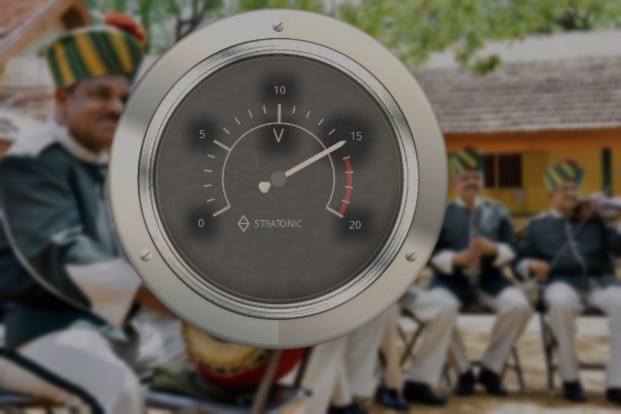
15 V
